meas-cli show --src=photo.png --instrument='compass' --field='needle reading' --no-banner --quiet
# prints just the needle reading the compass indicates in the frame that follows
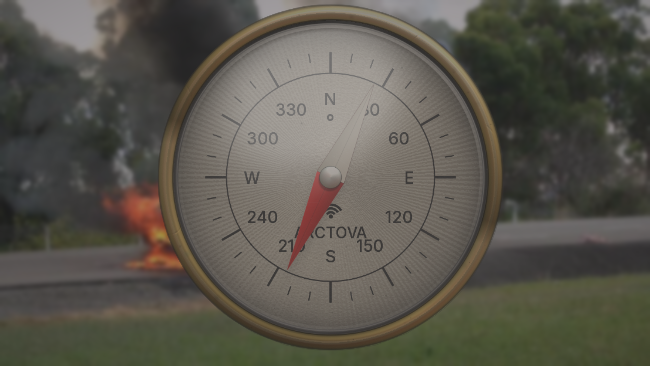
205 °
